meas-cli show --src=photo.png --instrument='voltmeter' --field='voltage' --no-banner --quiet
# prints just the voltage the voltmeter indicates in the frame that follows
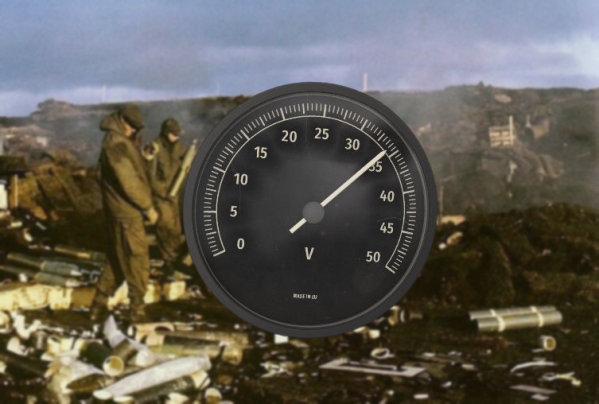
34 V
